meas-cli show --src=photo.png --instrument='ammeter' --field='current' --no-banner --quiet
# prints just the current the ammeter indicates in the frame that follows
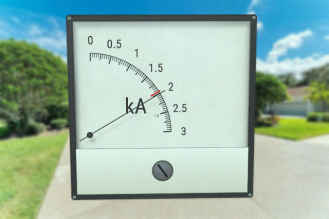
2 kA
